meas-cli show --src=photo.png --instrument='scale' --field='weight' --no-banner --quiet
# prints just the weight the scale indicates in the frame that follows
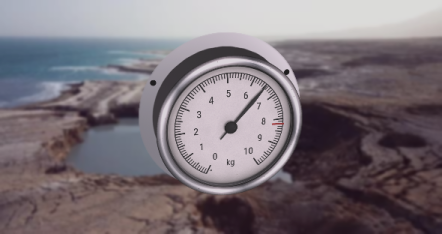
6.5 kg
